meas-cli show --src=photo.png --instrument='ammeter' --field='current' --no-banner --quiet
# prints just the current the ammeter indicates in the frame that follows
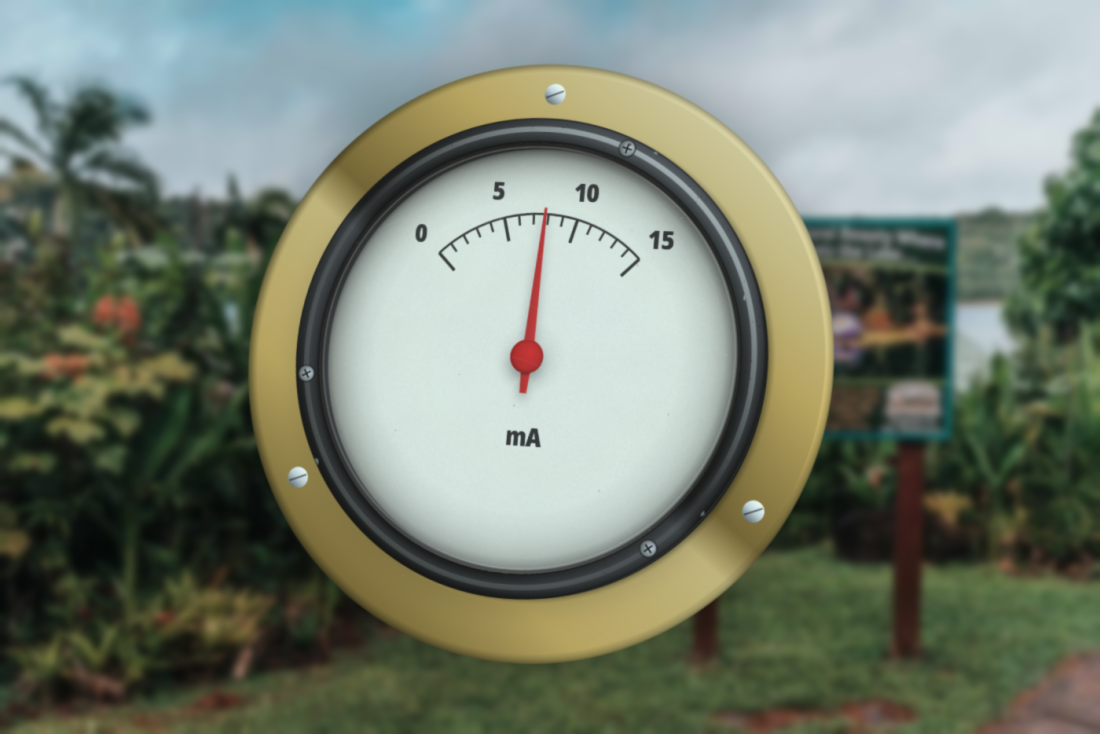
8 mA
